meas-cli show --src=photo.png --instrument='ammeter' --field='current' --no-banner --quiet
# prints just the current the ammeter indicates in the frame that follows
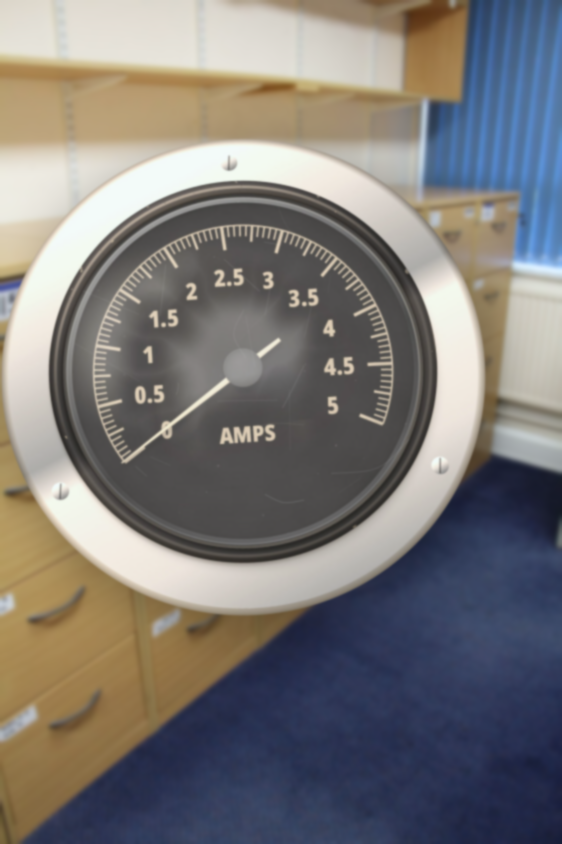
0 A
